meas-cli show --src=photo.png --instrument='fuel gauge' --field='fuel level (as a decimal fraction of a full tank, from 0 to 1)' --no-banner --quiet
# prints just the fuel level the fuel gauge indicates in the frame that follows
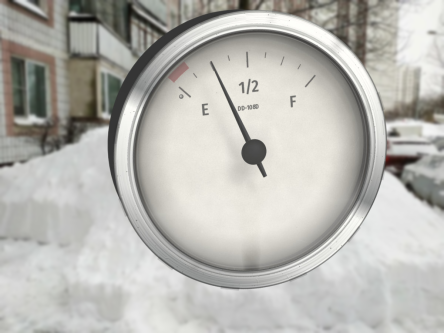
0.25
